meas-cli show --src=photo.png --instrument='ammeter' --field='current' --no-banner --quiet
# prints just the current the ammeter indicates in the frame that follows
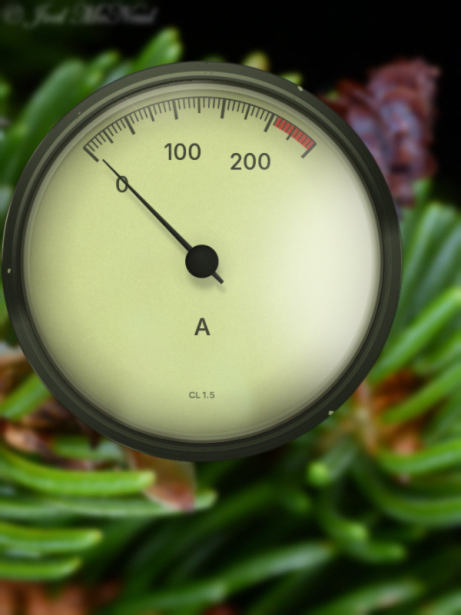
5 A
